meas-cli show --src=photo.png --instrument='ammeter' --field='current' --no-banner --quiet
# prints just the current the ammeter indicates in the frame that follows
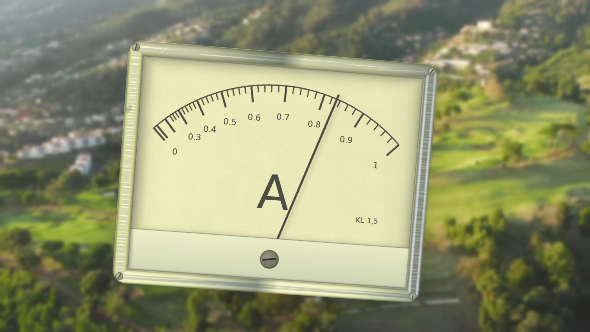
0.83 A
